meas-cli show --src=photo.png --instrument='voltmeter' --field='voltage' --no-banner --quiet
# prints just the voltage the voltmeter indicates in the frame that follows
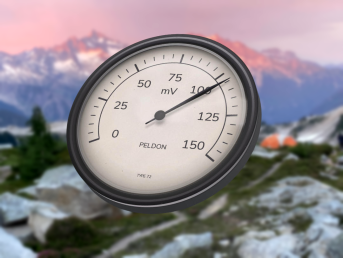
105 mV
